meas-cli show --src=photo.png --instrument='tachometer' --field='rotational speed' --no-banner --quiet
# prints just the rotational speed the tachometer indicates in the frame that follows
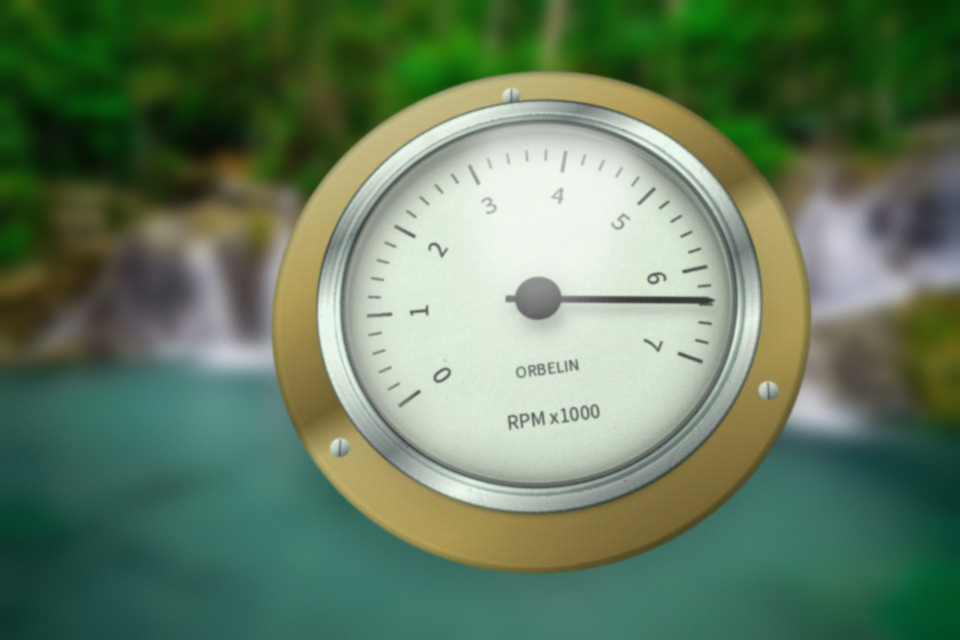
6400 rpm
